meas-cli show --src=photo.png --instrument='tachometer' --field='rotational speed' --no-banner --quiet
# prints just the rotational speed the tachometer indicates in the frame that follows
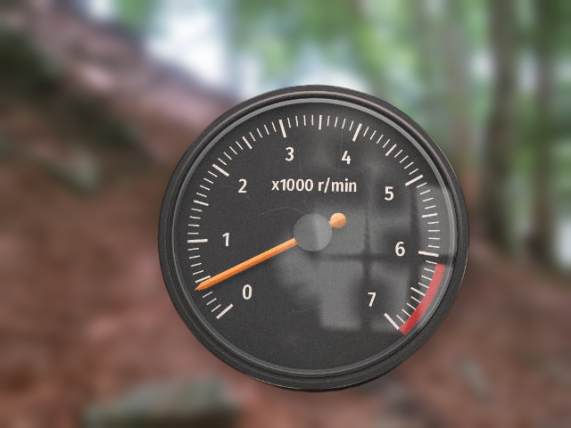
400 rpm
